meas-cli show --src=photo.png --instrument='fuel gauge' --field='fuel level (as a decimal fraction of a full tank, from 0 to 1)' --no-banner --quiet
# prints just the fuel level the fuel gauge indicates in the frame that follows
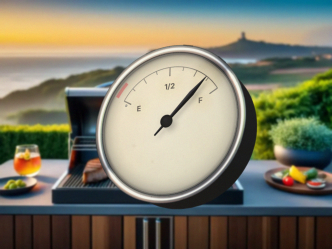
0.875
